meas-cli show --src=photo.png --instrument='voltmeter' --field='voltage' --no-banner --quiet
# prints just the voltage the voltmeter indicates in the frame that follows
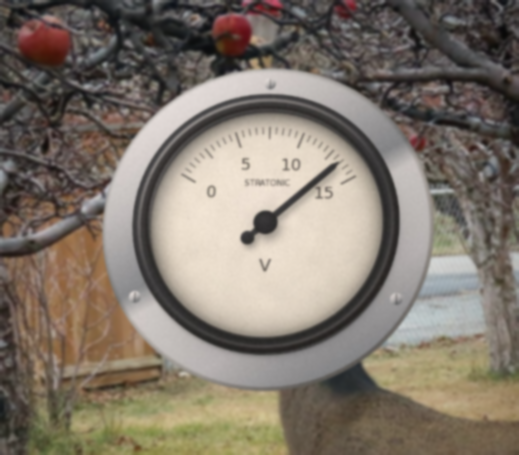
13.5 V
